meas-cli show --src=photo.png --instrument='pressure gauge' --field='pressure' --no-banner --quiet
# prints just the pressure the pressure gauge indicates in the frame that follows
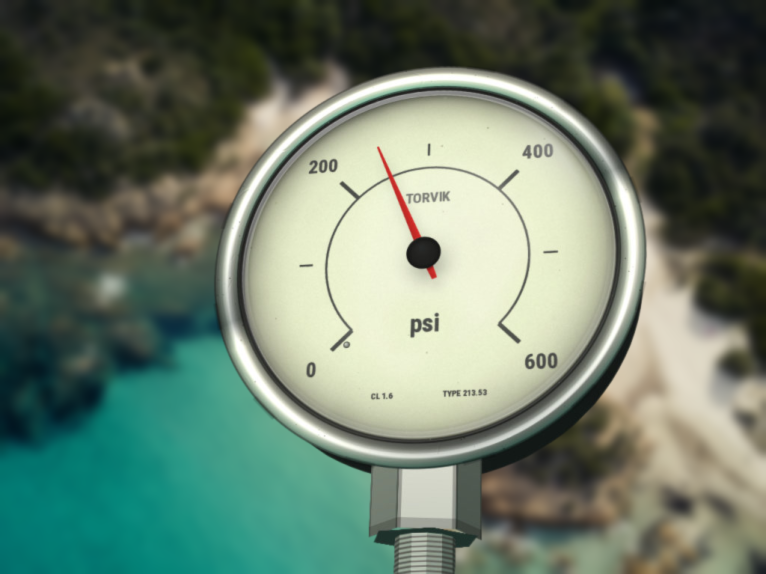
250 psi
